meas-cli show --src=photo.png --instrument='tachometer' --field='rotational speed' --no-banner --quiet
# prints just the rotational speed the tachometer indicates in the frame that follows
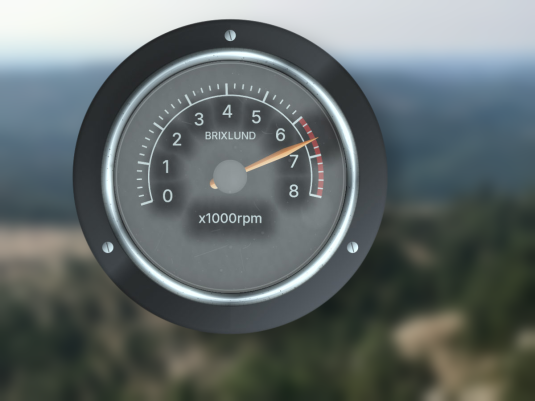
6600 rpm
